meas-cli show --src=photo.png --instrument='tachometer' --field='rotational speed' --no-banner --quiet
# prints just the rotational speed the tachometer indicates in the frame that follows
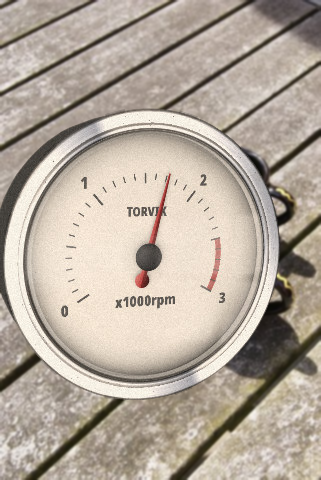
1700 rpm
